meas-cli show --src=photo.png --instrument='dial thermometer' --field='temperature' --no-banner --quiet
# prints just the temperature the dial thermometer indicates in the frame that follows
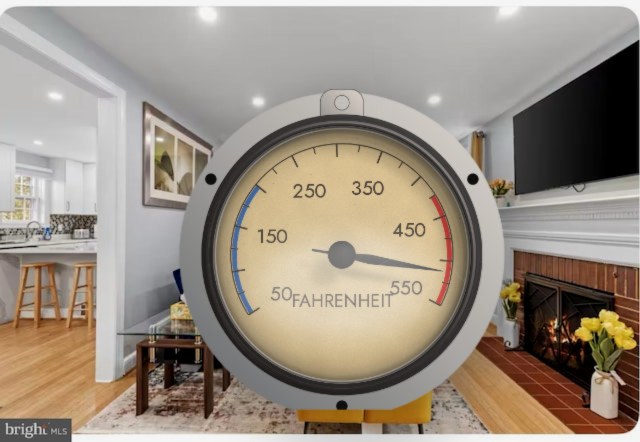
512.5 °F
